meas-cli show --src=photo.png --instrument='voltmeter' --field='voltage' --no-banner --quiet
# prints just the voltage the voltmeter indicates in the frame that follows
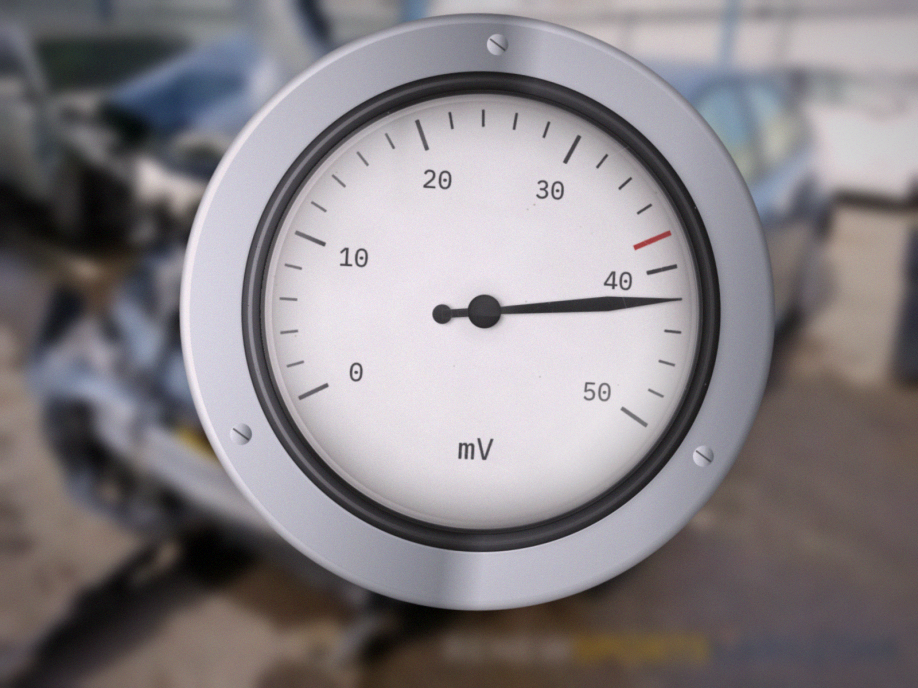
42 mV
